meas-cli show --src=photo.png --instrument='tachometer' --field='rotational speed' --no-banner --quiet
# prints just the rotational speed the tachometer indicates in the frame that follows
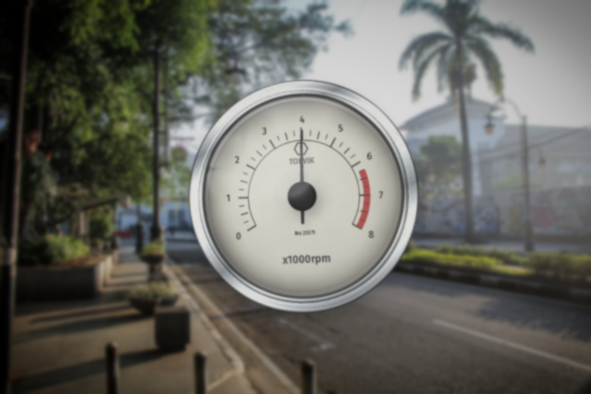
4000 rpm
